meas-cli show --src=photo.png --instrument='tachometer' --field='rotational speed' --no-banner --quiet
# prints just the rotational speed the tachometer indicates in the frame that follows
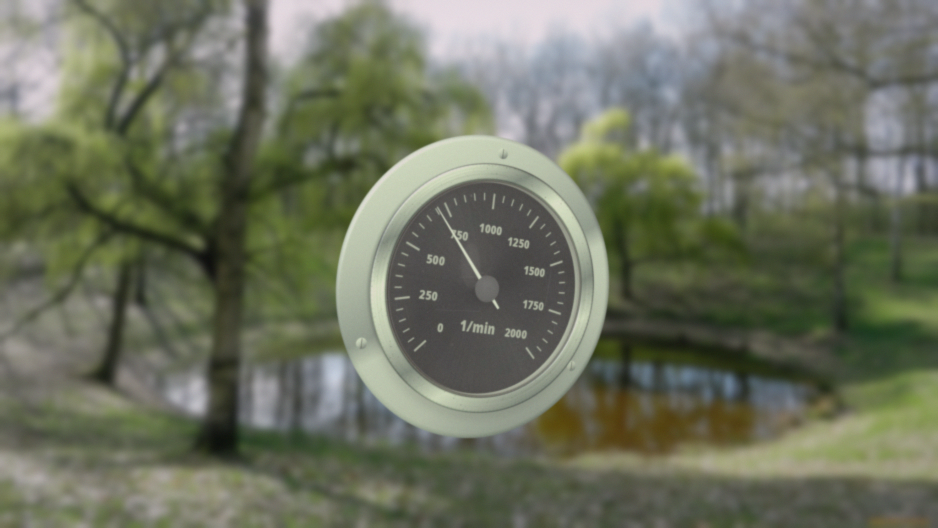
700 rpm
